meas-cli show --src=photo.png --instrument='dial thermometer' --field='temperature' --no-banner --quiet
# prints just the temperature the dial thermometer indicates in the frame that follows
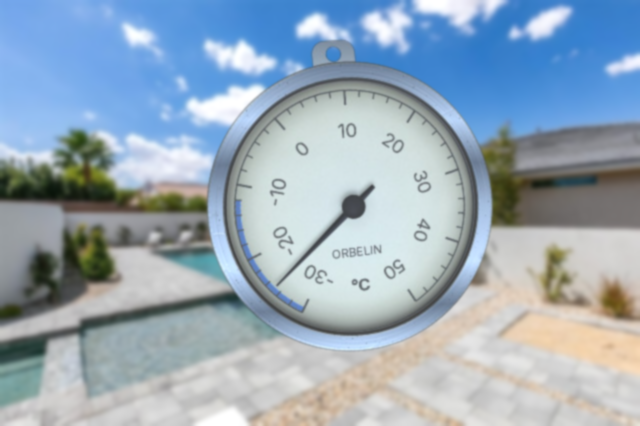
-25 °C
